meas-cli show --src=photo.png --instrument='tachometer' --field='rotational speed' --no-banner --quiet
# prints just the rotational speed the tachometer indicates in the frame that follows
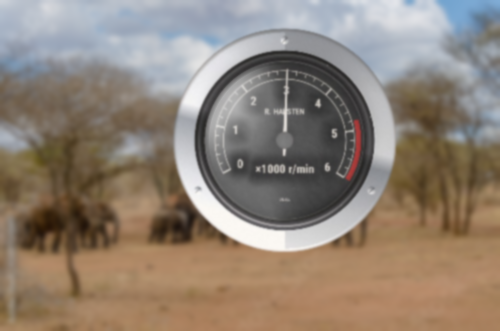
3000 rpm
